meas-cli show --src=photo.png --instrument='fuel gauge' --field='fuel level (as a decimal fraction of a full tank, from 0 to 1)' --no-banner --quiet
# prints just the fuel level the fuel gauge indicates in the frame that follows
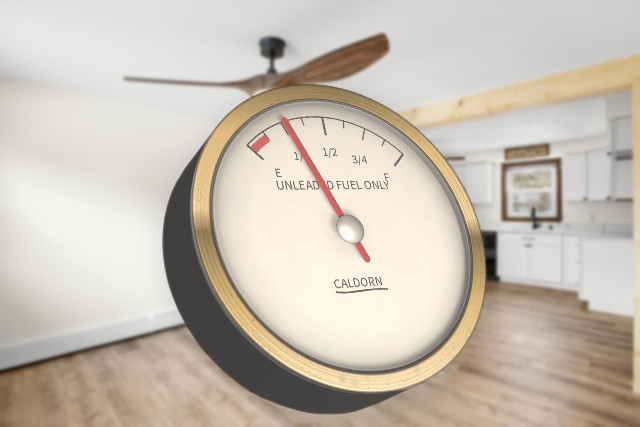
0.25
